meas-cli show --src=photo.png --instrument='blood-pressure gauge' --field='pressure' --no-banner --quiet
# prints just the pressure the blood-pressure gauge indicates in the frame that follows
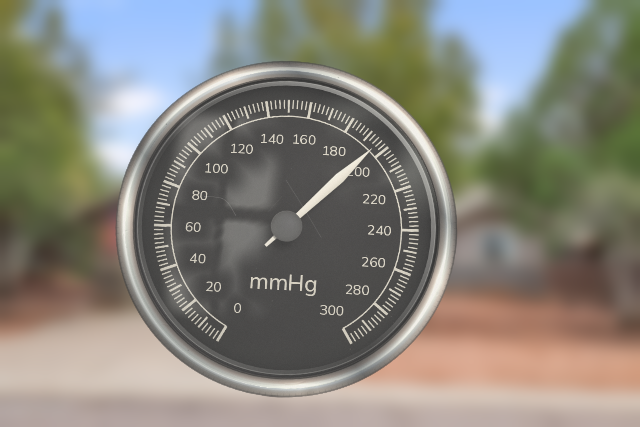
196 mmHg
